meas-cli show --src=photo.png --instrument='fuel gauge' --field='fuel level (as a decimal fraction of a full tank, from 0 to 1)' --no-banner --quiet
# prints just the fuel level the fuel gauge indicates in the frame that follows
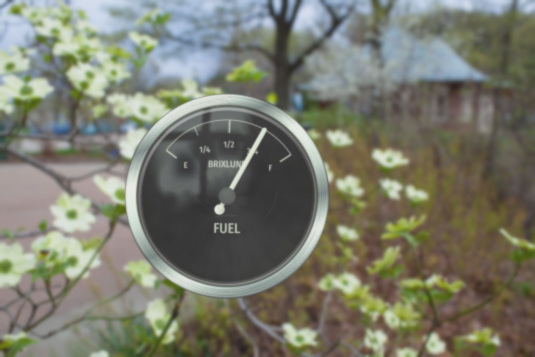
0.75
